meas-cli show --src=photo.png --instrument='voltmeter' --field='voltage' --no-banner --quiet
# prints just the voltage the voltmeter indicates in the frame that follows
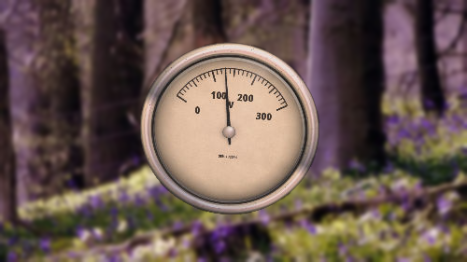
130 V
